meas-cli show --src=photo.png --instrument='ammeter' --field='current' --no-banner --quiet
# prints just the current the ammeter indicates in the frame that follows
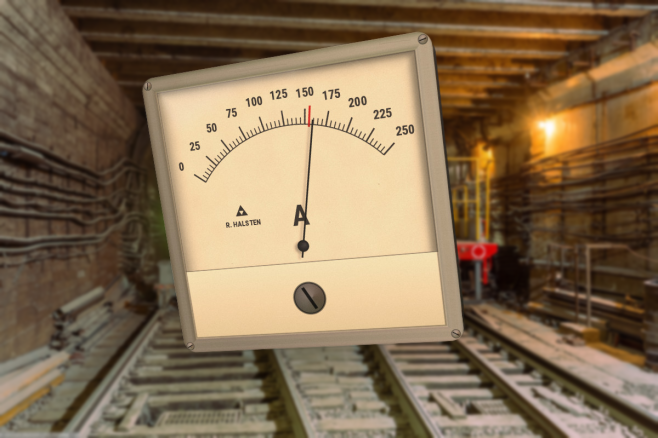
160 A
